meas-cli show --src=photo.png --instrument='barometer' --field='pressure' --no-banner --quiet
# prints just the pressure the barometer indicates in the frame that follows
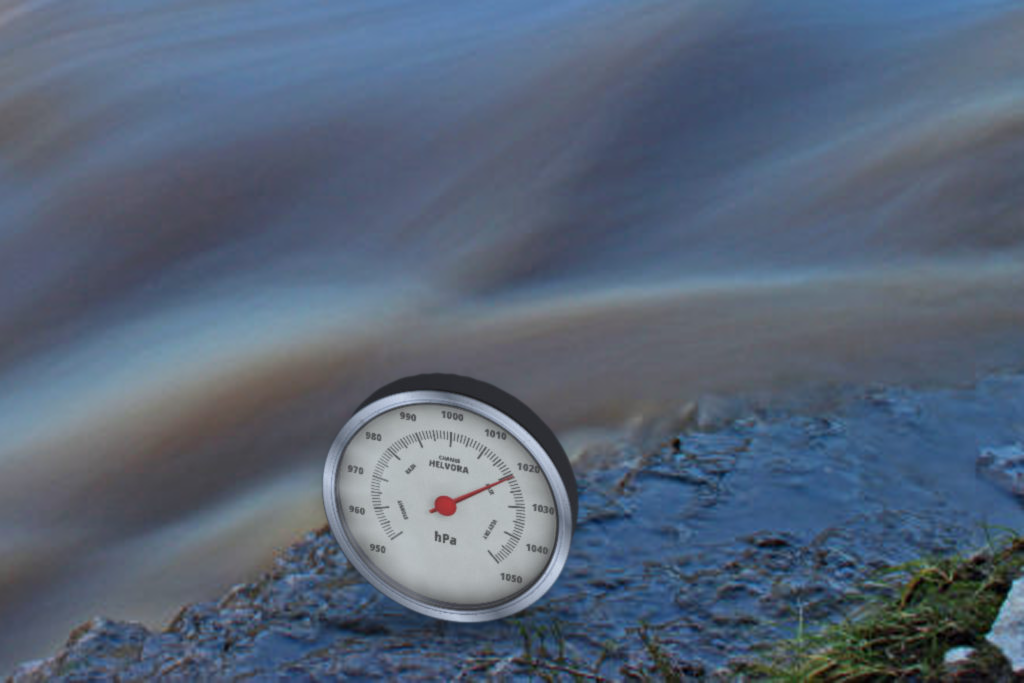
1020 hPa
